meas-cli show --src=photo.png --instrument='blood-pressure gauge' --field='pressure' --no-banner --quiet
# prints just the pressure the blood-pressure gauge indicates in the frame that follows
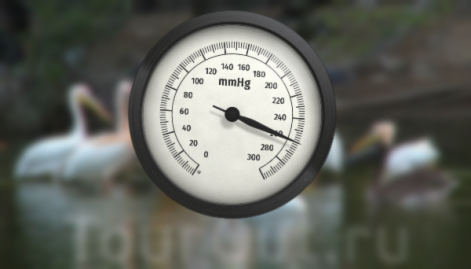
260 mmHg
